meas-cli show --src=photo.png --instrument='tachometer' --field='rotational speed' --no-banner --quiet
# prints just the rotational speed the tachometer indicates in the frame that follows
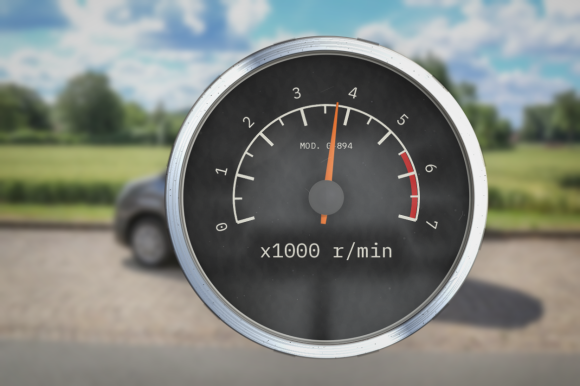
3750 rpm
